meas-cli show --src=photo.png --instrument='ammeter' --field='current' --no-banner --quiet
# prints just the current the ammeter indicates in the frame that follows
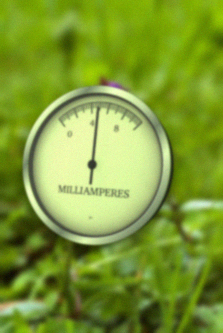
5 mA
